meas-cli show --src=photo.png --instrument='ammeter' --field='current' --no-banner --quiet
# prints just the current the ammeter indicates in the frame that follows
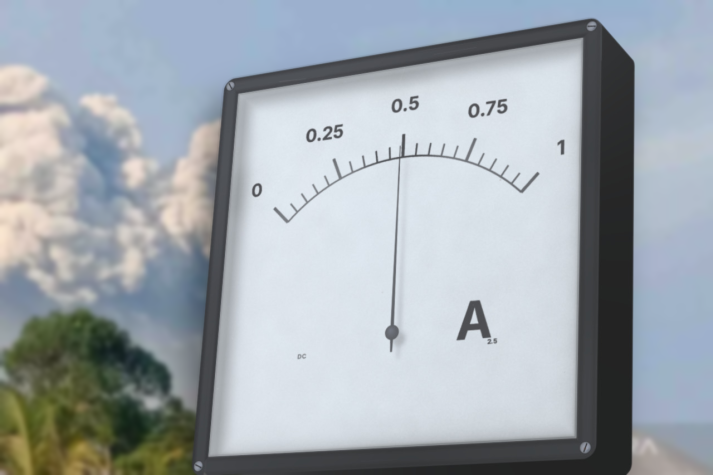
0.5 A
